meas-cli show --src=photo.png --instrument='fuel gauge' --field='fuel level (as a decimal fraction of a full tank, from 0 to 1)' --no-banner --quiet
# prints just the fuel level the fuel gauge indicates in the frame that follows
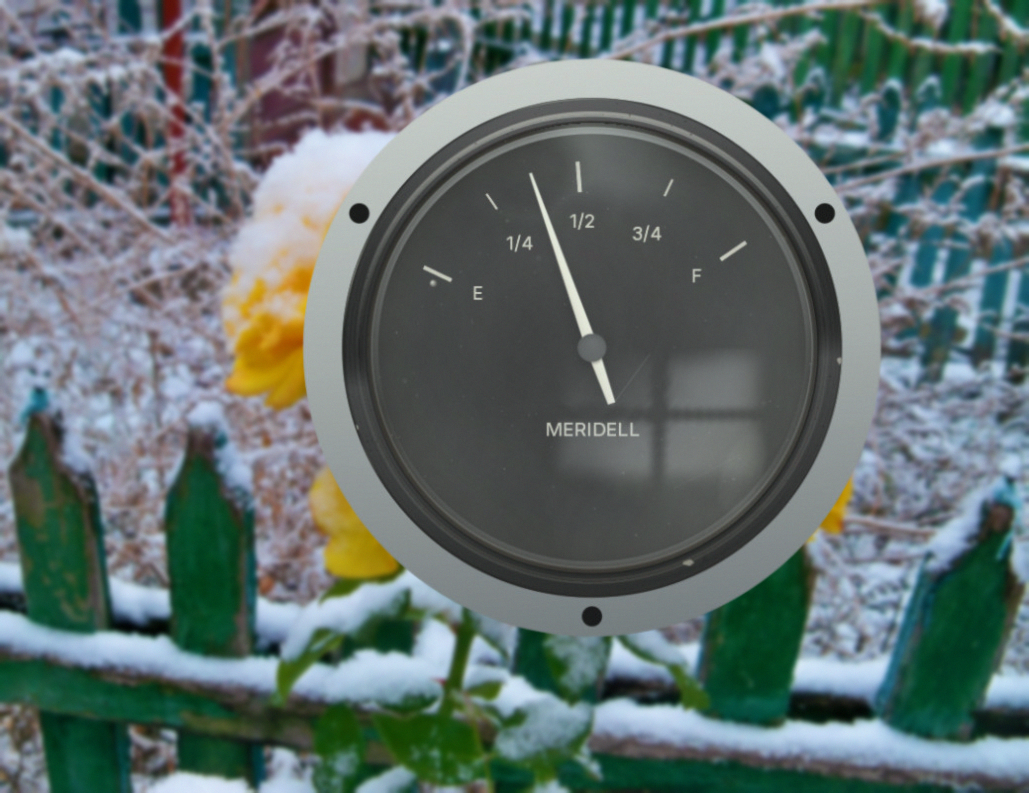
0.375
